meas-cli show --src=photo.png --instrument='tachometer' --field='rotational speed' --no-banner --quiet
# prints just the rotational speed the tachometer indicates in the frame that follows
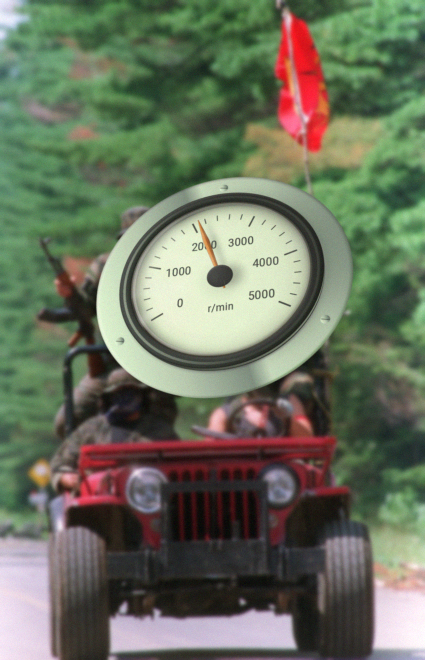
2100 rpm
